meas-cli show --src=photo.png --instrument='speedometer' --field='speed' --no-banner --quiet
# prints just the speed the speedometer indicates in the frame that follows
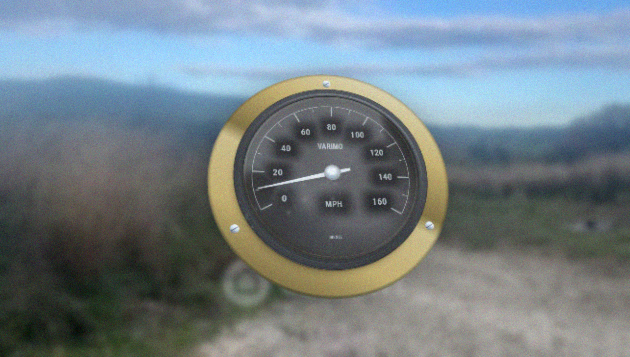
10 mph
